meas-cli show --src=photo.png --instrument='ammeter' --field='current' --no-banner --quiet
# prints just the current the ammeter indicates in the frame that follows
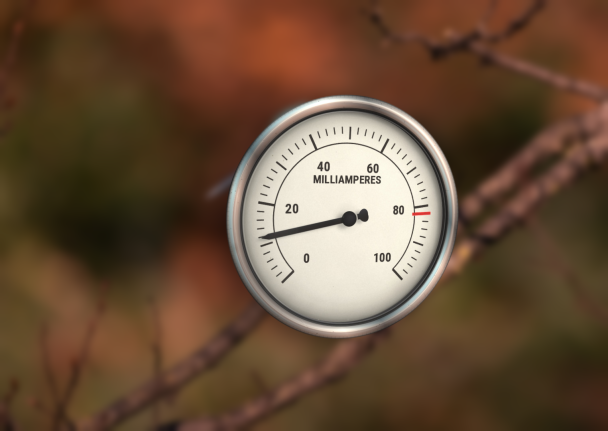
12 mA
